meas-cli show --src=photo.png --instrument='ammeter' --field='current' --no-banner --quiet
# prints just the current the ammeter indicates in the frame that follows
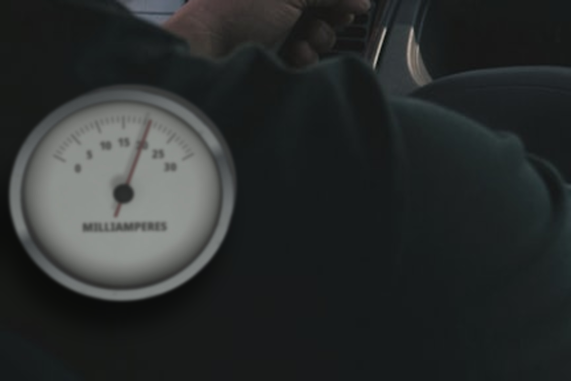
20 mA
